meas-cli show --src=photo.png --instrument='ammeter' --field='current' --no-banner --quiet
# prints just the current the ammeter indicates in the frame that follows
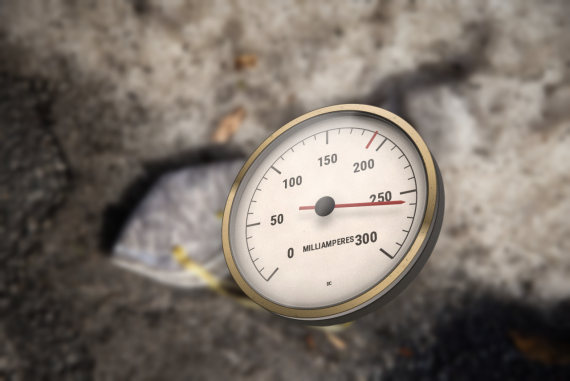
260 mA
